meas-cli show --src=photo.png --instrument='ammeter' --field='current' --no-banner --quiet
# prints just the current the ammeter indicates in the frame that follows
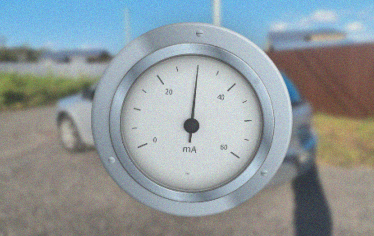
30 mA
